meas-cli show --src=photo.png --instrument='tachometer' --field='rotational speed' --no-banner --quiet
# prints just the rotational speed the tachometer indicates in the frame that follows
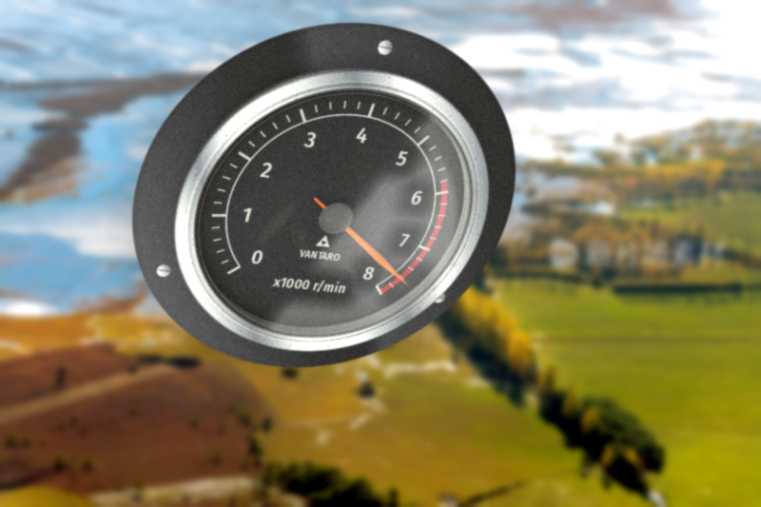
7600 rpm
